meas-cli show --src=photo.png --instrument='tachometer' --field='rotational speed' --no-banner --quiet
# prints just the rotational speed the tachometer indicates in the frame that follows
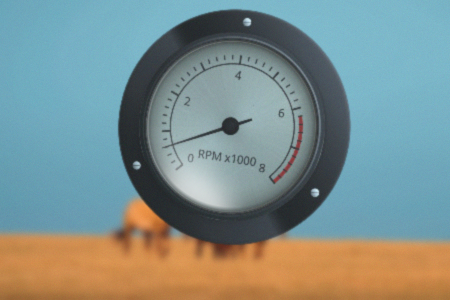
600 rpm
